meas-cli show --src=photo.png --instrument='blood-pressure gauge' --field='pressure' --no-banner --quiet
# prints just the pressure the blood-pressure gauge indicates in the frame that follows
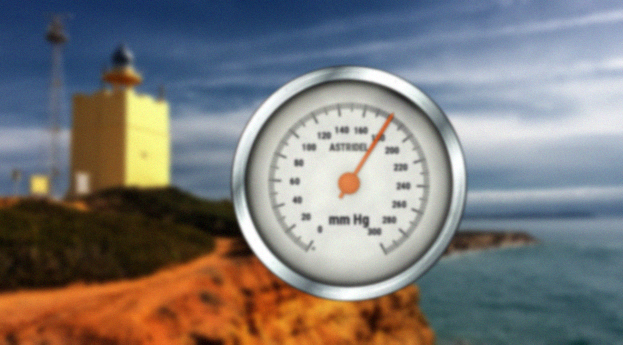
180 mmHg
